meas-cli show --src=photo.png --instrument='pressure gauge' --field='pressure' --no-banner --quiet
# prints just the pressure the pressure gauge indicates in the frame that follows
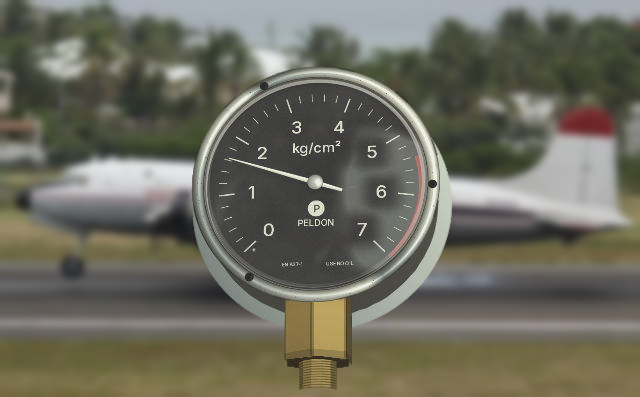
1.6 kg/cm²
